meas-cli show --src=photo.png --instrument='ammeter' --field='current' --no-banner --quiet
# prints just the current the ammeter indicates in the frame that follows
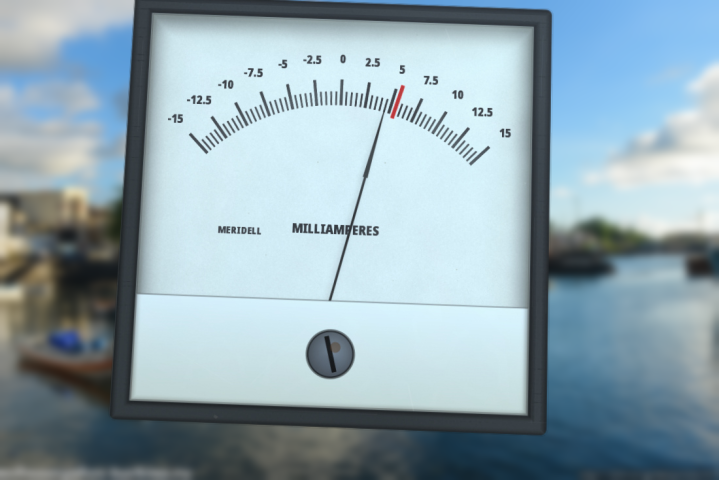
4.5 mA
